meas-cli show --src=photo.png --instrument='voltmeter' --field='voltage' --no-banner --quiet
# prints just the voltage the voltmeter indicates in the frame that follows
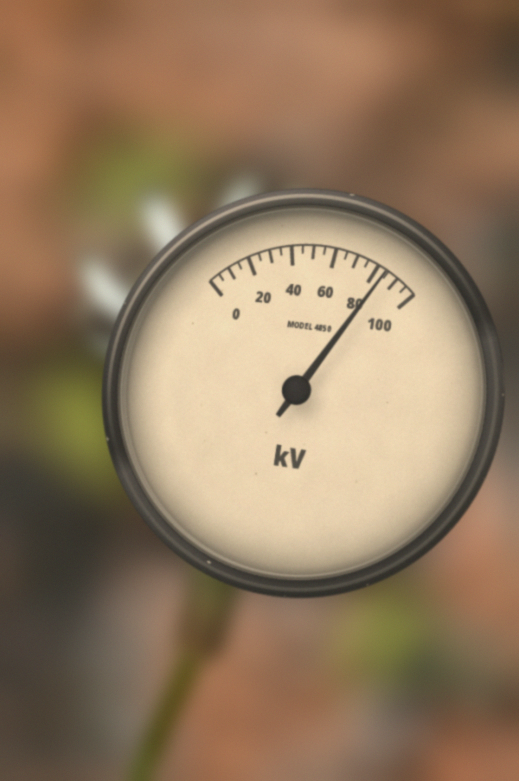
85 kV
